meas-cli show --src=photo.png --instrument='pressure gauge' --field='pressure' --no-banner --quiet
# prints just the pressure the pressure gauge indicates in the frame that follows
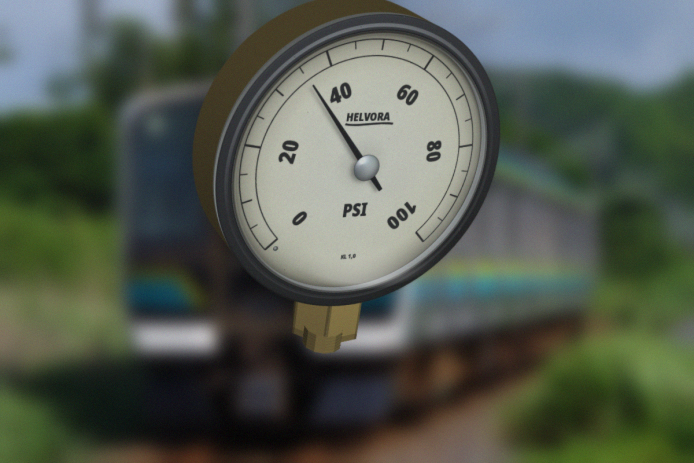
35 psi
